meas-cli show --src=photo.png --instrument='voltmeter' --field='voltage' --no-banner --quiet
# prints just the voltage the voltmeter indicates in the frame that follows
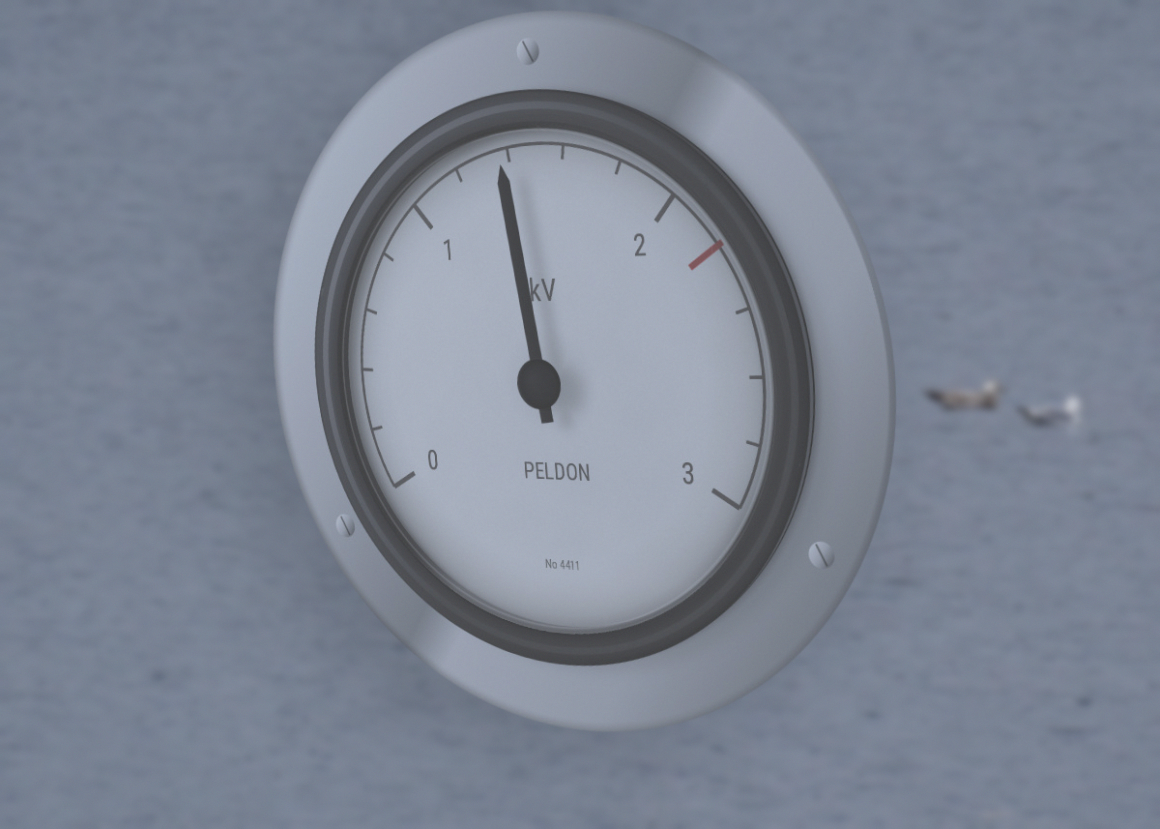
1.4 kV
